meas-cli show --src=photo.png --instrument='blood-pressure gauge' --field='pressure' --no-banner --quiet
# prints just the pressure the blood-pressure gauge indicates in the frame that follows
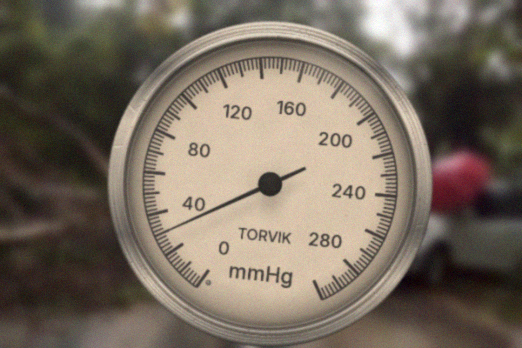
30 mmHg
